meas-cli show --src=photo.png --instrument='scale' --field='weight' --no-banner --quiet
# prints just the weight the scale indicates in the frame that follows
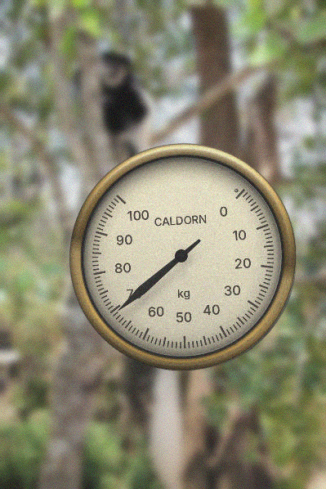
69 kg
